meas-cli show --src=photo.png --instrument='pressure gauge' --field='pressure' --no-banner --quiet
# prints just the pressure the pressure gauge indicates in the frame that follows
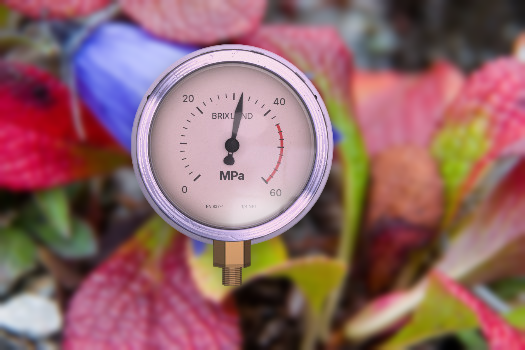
32 MPa
